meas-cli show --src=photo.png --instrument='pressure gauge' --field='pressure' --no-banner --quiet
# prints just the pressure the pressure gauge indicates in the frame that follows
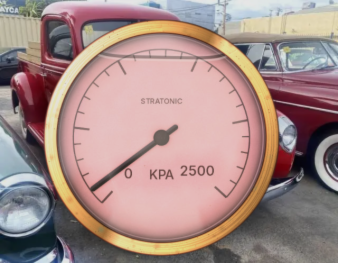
100 kPa
